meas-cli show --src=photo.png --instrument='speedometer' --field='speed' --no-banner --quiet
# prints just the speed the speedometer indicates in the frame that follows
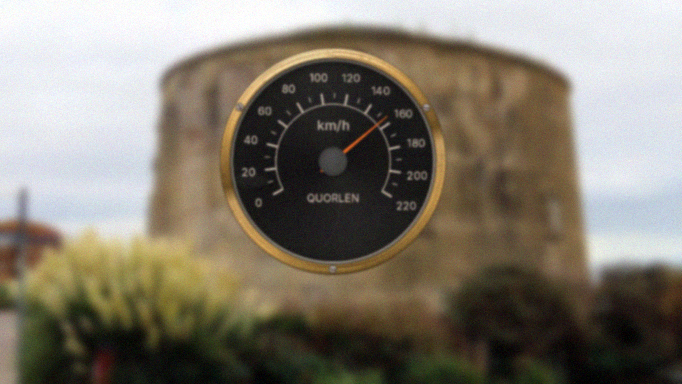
155 km/h
